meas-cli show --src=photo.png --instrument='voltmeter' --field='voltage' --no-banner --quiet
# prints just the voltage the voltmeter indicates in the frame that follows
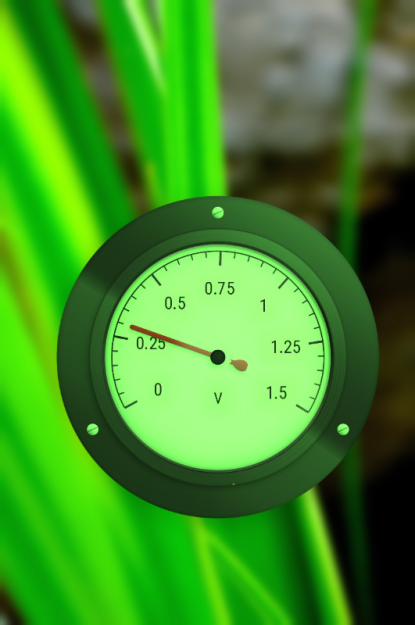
0.3 V
